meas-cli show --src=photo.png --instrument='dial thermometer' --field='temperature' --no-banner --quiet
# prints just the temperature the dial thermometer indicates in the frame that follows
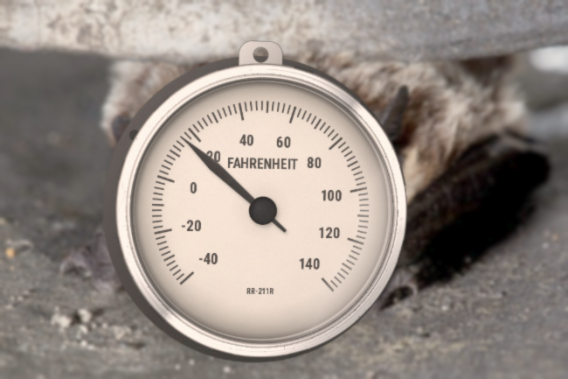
16 °F
